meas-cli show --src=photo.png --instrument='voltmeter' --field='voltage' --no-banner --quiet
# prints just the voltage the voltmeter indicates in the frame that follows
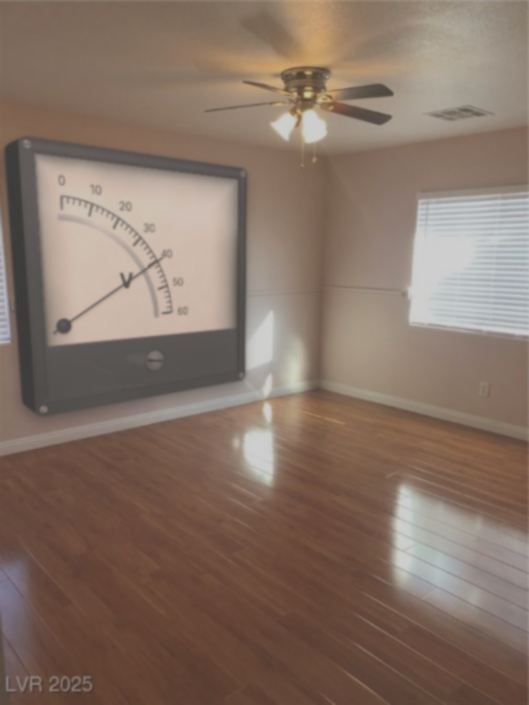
40 V
